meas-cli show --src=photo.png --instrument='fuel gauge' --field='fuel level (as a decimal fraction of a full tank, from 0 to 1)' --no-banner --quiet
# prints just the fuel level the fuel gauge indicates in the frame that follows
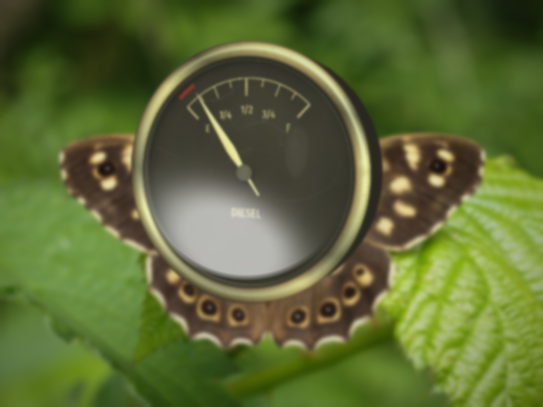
0.125
